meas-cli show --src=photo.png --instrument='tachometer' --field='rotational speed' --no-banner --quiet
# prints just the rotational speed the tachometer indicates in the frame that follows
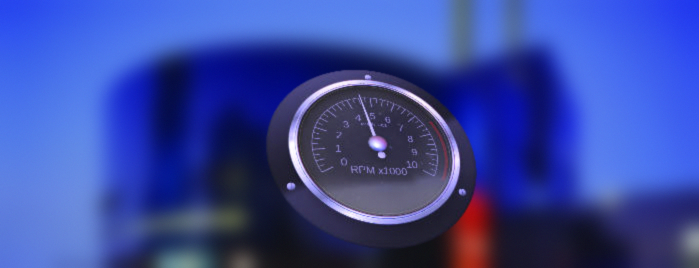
4500 rpm
